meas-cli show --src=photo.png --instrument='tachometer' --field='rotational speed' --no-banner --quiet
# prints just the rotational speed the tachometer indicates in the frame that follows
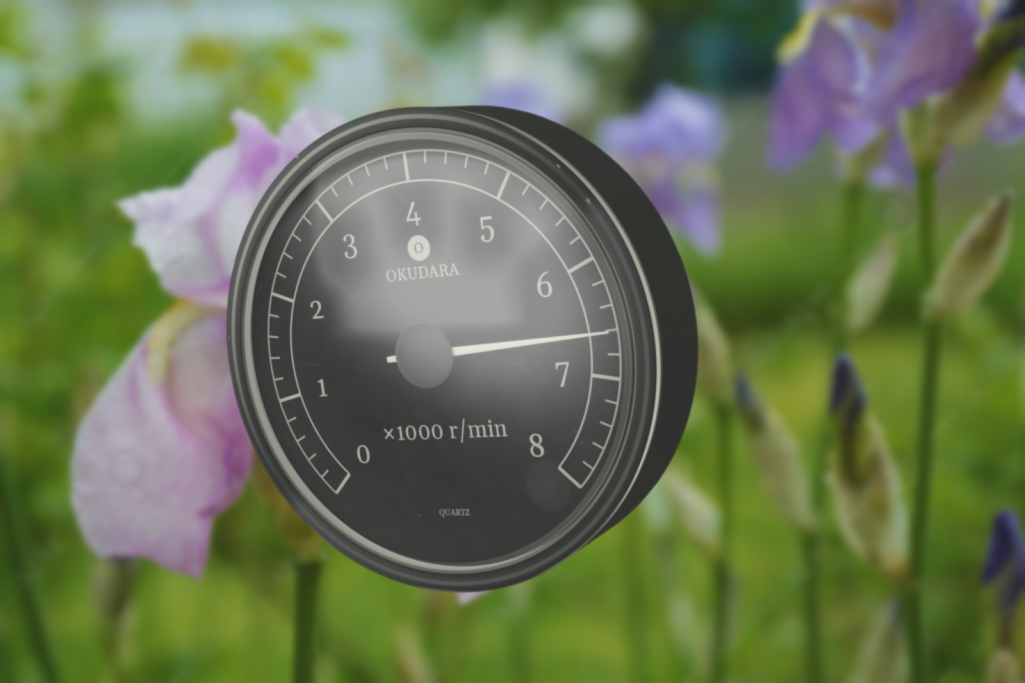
6600 rpm
